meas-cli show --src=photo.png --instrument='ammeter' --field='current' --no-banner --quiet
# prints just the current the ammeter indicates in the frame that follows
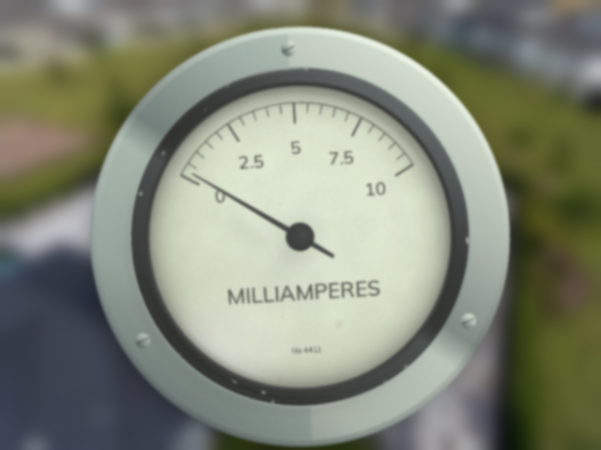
0.25 mA
